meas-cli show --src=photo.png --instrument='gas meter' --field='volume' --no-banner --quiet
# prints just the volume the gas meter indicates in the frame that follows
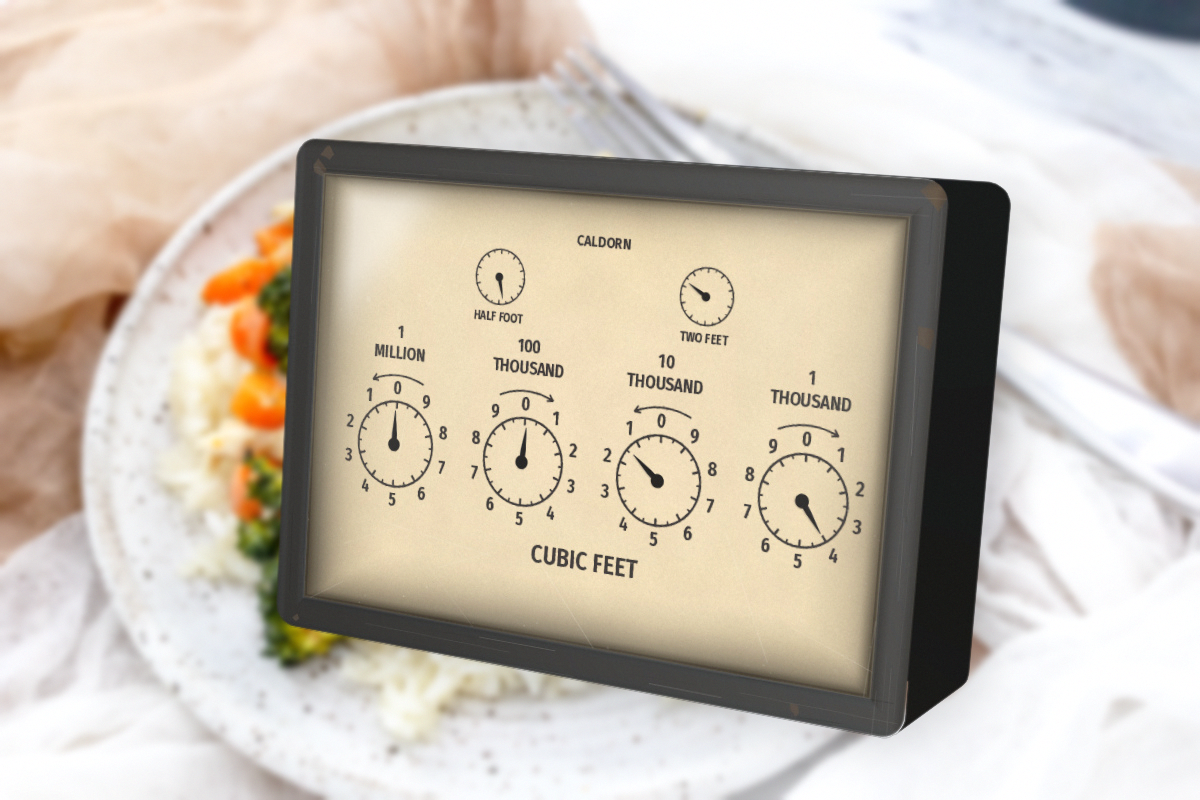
1400 ft³
